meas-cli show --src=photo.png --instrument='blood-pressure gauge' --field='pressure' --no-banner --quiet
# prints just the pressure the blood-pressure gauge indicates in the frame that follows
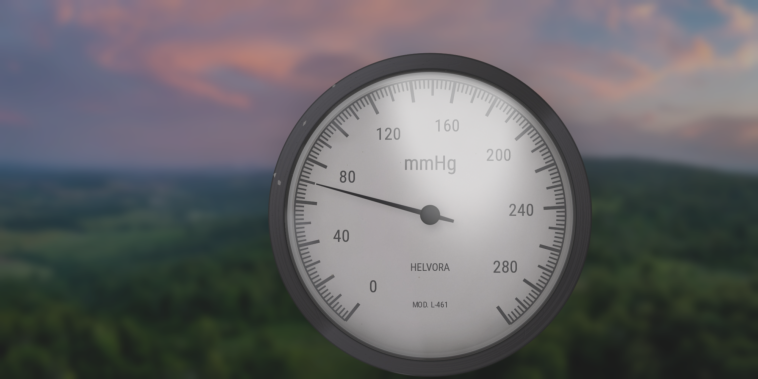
70 mmHg
